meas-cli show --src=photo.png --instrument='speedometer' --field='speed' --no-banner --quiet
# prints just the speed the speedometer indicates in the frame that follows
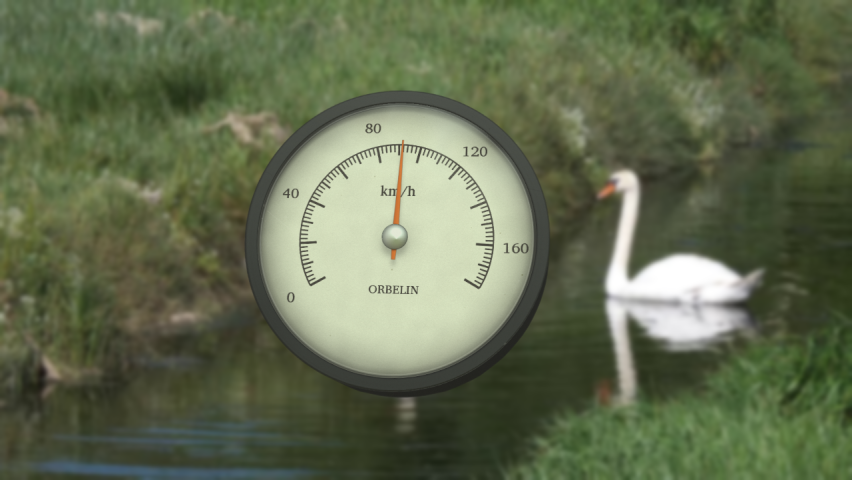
92 km/h
